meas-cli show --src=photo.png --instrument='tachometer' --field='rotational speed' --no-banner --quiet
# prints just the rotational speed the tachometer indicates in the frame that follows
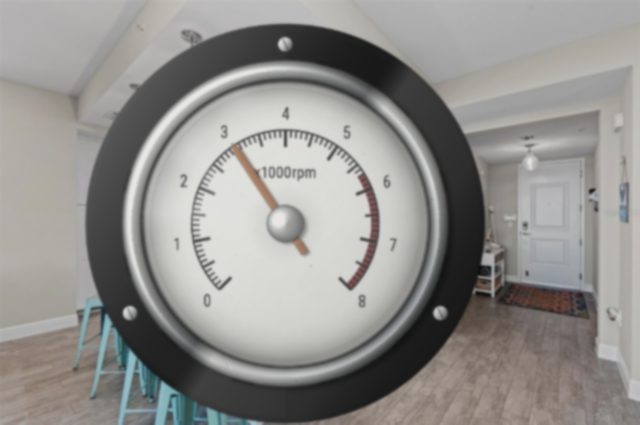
3000 rpm
